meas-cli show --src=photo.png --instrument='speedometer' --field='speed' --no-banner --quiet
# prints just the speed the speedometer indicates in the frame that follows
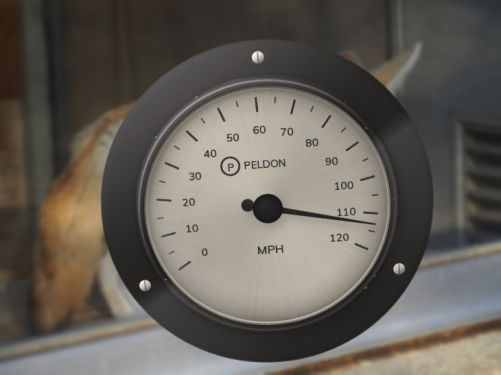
112.5 mph
